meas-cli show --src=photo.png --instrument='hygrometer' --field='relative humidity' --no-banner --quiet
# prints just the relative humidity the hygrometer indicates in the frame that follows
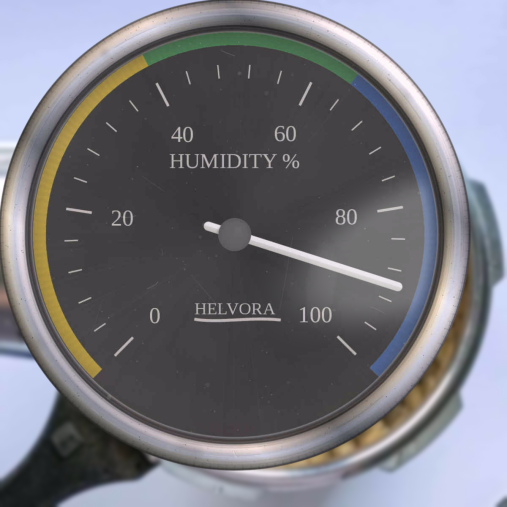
90 %
